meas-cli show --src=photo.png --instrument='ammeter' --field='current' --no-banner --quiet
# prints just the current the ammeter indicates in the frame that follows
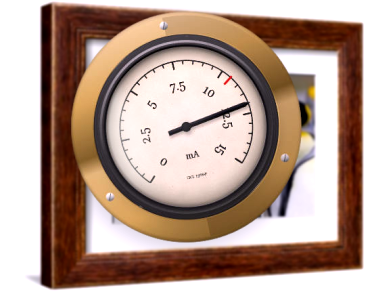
12 mA
